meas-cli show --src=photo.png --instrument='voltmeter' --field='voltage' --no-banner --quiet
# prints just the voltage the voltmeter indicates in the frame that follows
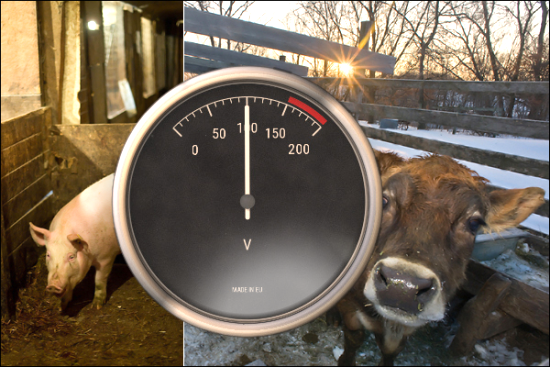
100 V
